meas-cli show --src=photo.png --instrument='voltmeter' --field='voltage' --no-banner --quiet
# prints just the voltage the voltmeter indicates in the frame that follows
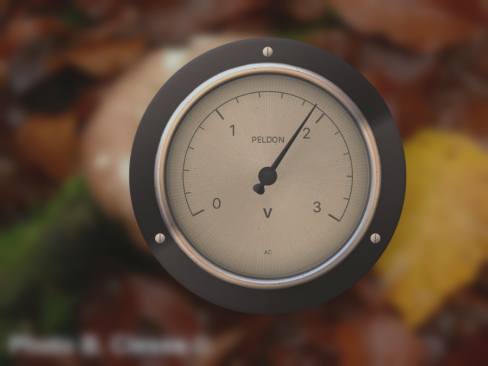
1.9 V
